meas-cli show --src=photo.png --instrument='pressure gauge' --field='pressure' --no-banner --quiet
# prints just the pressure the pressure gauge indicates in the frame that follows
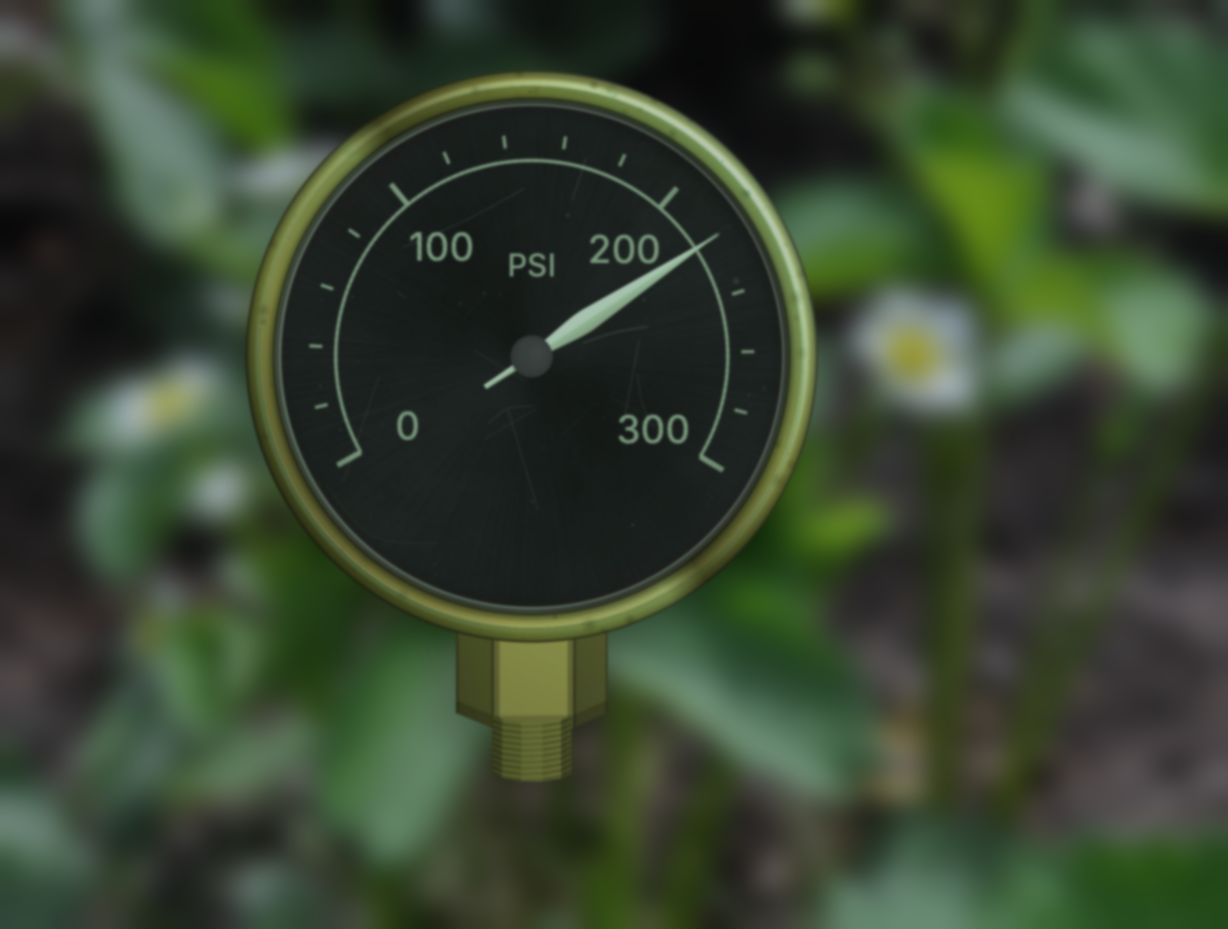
220 psi
